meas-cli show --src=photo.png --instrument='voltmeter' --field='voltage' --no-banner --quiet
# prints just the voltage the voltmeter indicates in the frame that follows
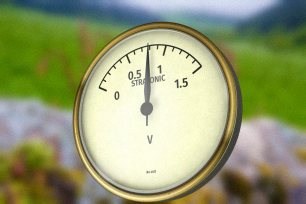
0.8 V
